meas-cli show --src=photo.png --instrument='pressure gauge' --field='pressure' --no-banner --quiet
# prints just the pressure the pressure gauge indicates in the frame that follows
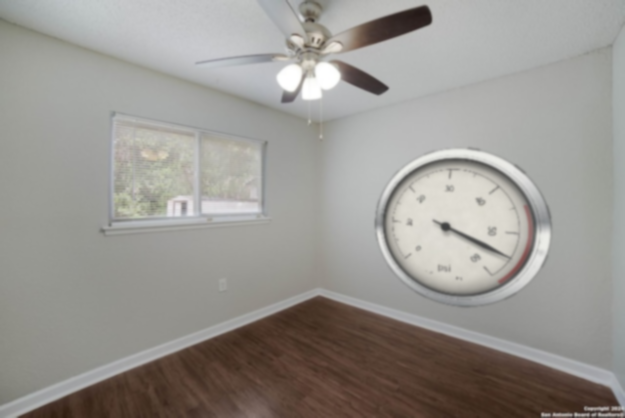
55 psi
